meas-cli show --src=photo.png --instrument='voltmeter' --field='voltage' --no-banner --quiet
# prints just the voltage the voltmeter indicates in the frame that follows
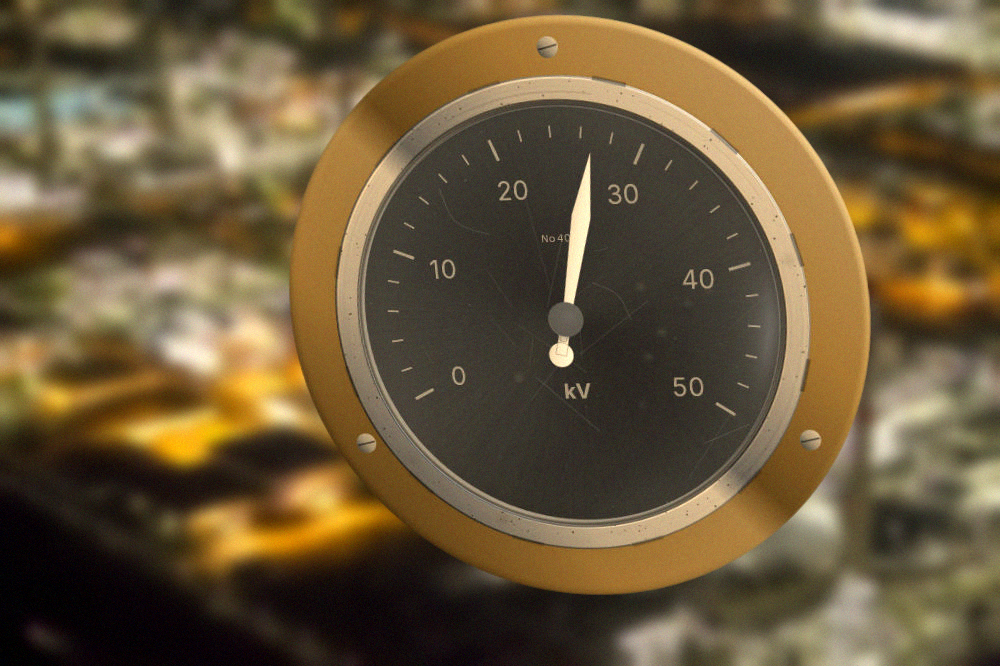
27 kV
